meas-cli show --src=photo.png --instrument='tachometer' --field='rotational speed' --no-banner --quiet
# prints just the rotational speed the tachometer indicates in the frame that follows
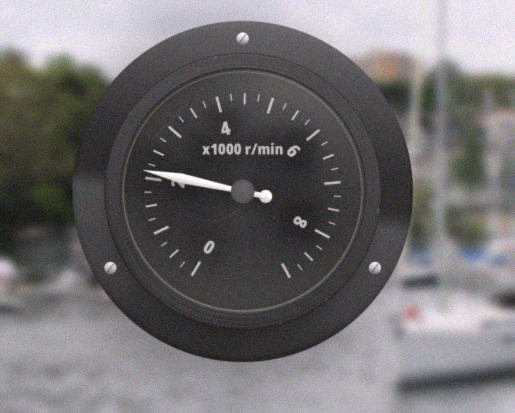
2125 rpm
